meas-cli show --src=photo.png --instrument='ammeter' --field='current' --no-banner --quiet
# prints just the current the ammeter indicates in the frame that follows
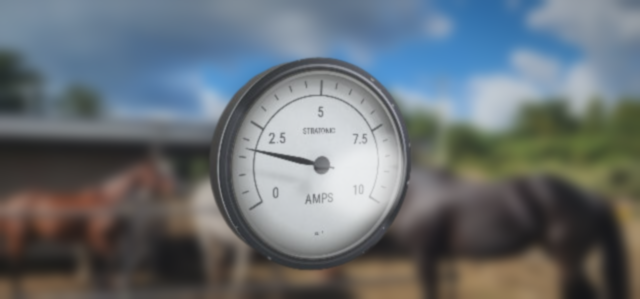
1.75 A
